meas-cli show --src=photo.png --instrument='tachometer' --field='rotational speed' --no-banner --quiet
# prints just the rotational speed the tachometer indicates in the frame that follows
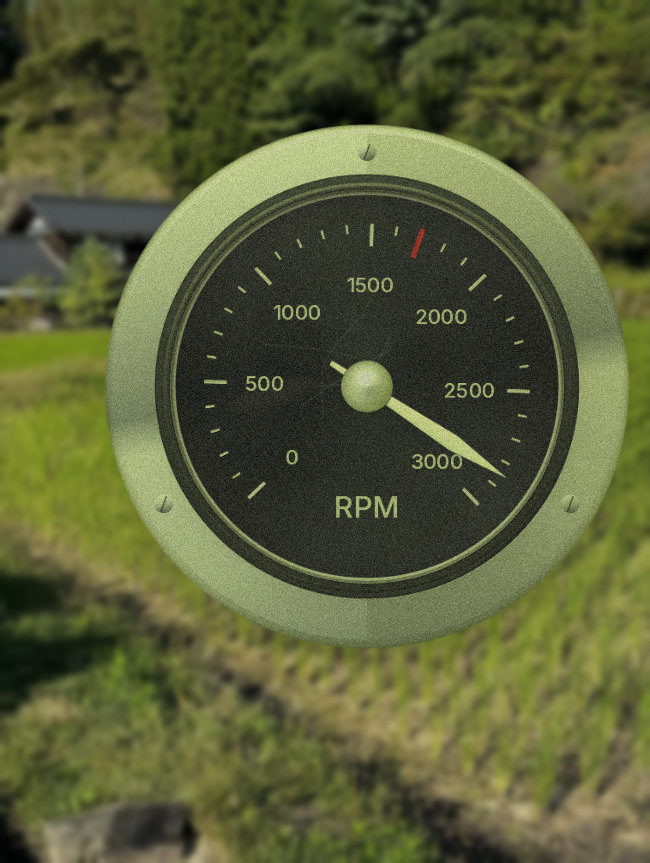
2850 rpm
